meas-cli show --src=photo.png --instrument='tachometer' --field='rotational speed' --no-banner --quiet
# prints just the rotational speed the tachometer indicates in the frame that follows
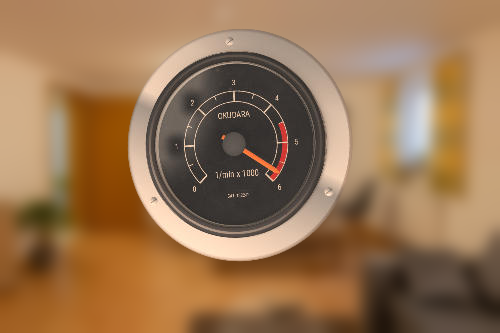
5750 rpm
